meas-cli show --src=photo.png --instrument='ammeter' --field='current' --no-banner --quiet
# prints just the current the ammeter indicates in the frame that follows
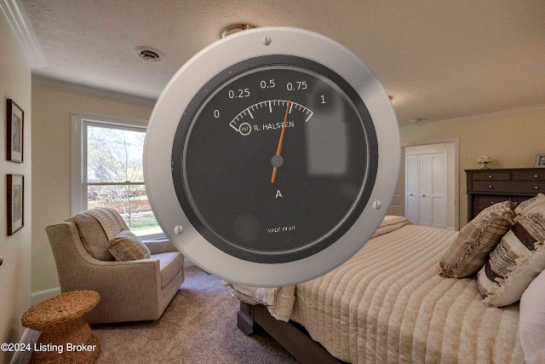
0.7 A
